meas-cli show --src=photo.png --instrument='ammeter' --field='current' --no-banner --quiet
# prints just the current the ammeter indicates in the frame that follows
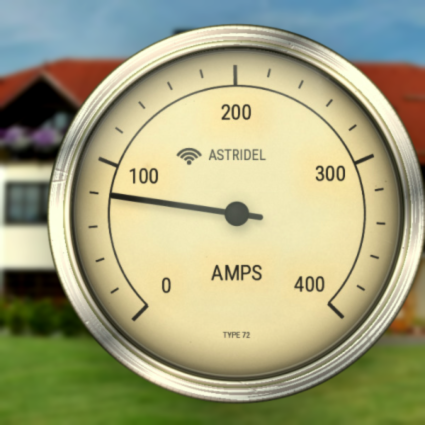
80 A
